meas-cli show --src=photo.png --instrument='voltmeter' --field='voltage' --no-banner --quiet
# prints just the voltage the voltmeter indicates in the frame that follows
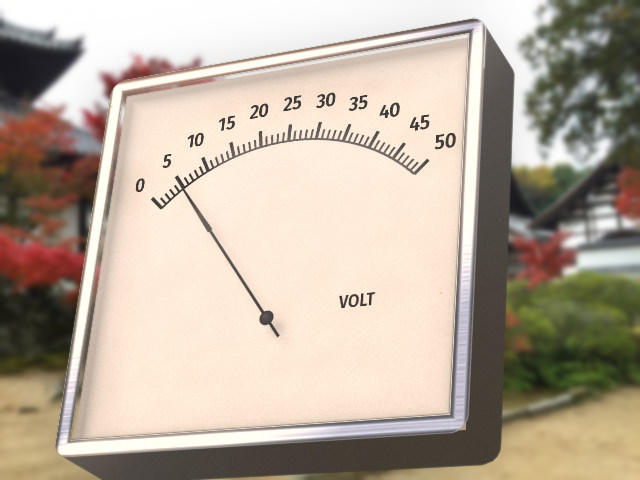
5 V
